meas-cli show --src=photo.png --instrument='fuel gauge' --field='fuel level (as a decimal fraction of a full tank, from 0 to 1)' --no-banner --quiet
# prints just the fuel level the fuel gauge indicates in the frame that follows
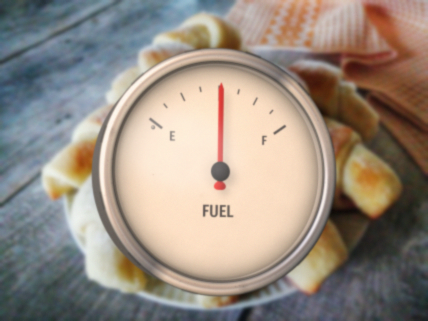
0.5
